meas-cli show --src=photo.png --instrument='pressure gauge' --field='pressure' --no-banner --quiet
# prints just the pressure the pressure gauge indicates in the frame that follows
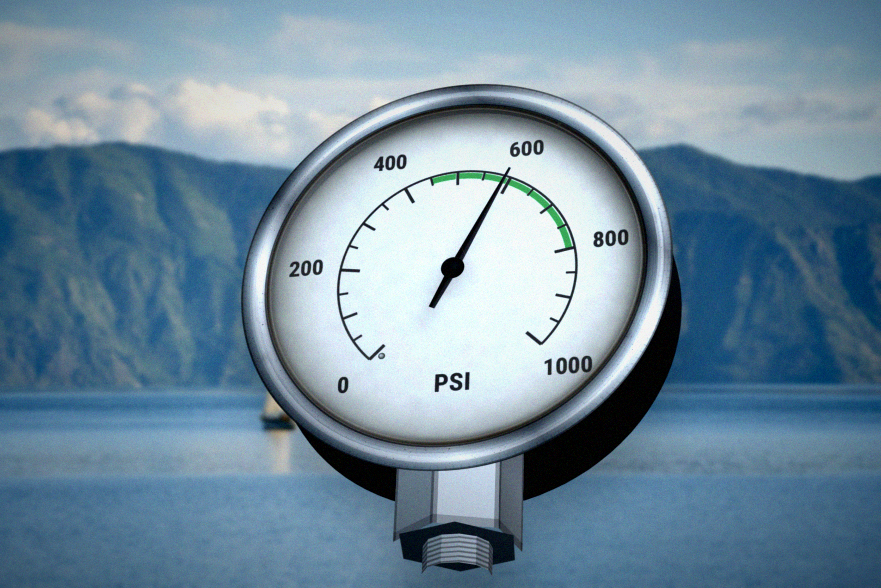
600 psi
